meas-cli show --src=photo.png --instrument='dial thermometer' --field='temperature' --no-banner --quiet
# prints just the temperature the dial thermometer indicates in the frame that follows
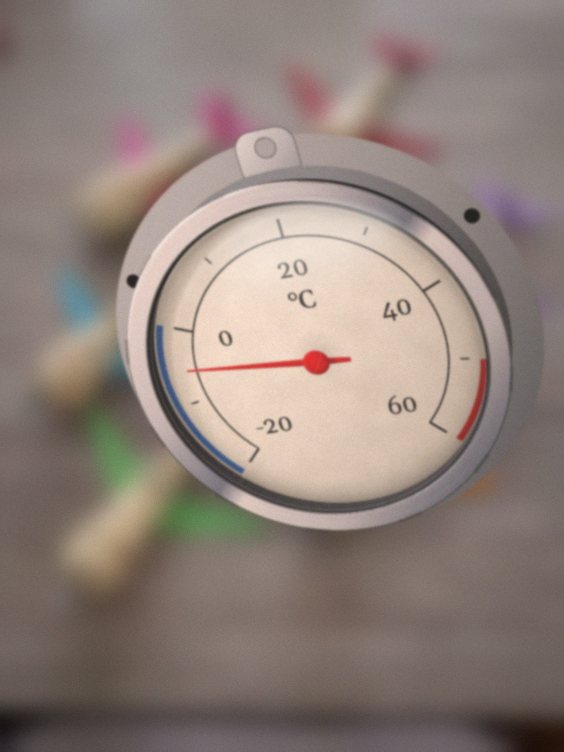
-5 °C
